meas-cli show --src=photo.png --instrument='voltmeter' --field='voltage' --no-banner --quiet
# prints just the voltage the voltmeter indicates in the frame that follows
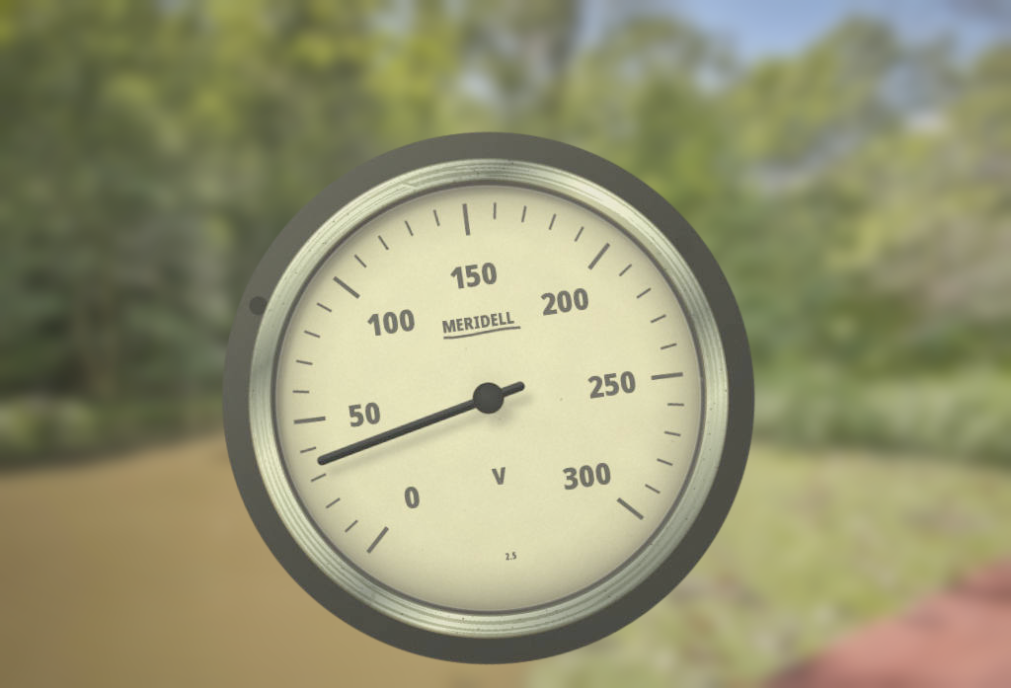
35 V
